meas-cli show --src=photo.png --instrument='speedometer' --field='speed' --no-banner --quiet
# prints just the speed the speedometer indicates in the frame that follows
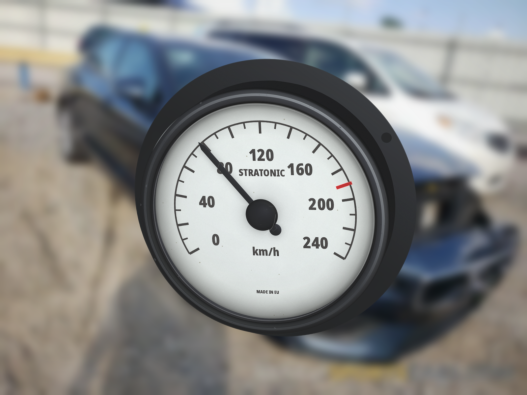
80 km/h
